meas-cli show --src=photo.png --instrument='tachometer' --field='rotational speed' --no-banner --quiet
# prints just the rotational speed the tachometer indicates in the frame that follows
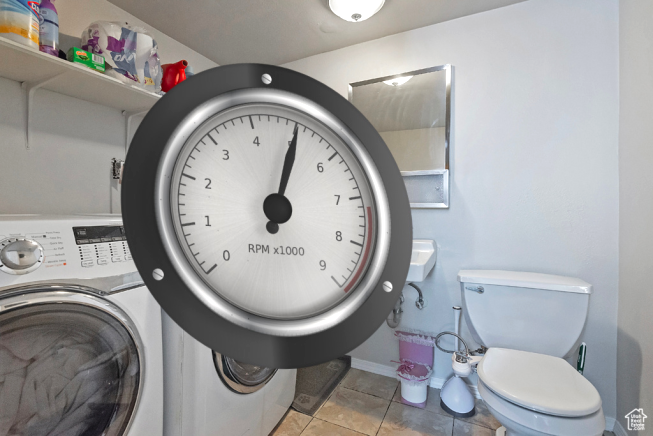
5000 rpm
